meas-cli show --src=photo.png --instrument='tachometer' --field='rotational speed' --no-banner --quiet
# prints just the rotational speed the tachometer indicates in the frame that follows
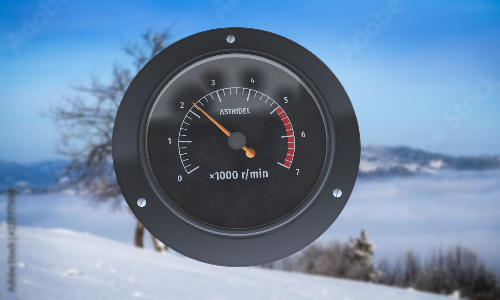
2200 rpm
